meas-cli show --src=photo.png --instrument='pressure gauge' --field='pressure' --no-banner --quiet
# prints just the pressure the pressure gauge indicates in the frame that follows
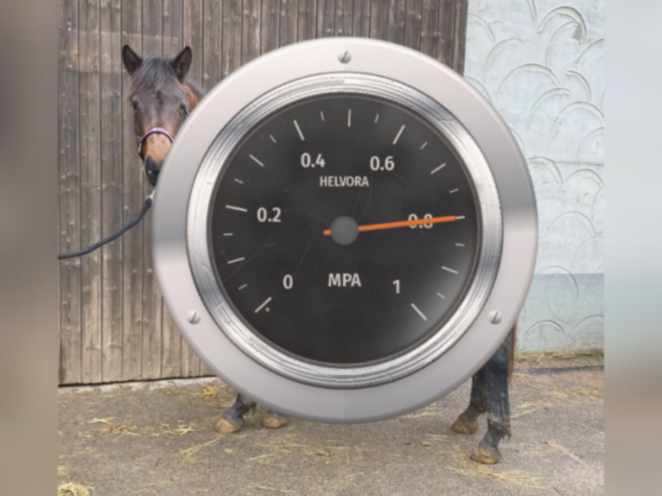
0.8 MPa
